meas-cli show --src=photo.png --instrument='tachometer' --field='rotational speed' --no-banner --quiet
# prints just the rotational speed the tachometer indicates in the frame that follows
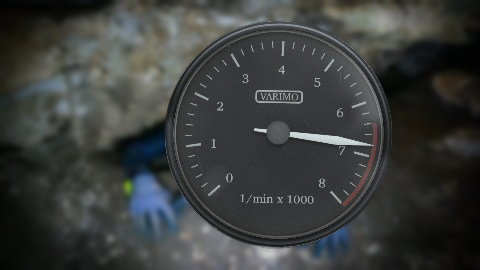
6800 rpm
